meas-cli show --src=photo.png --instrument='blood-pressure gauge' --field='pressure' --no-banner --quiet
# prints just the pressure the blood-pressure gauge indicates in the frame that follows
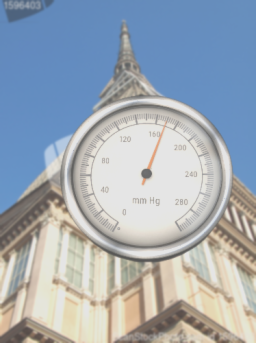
170 mmHg
